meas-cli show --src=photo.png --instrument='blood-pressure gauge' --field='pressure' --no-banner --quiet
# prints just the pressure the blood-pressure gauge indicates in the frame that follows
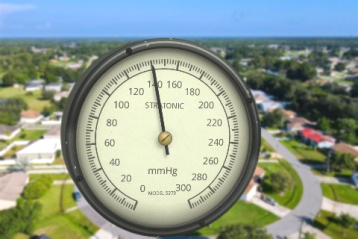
140 mmHg
